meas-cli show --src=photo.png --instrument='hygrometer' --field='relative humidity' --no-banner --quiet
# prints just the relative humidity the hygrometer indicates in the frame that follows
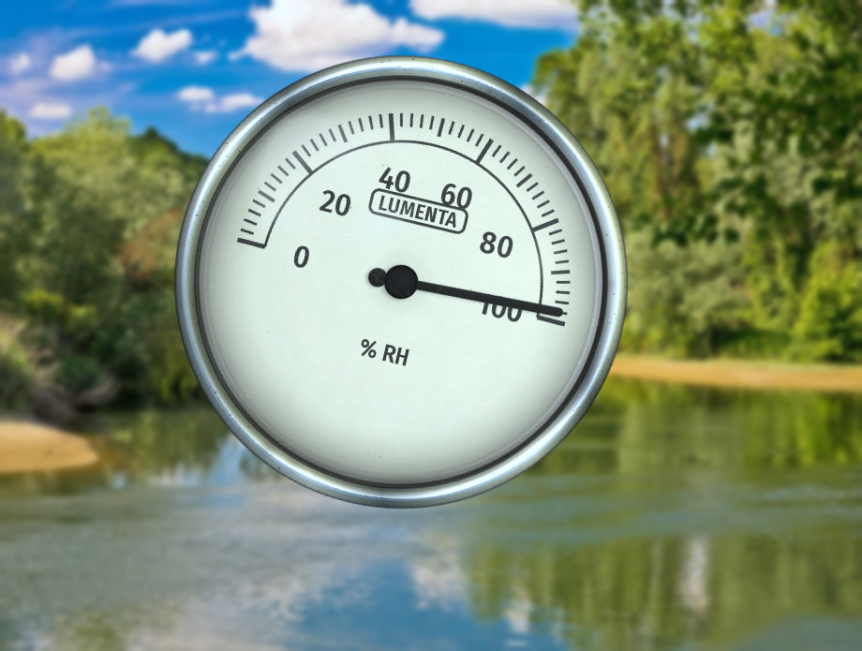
98 %
